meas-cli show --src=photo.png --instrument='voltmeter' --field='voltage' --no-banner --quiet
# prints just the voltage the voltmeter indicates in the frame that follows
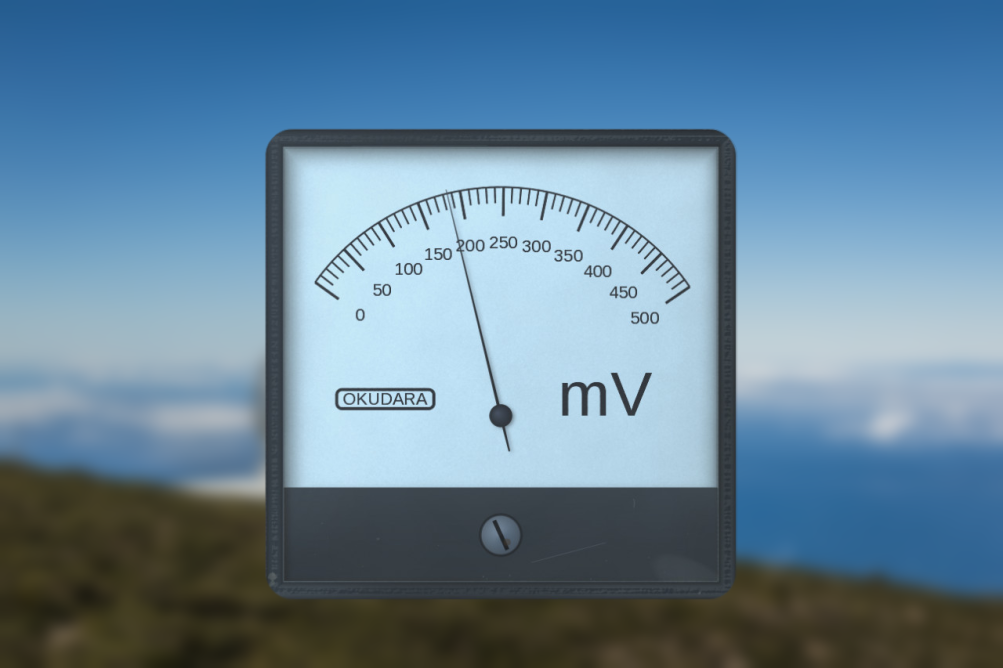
185 mV
